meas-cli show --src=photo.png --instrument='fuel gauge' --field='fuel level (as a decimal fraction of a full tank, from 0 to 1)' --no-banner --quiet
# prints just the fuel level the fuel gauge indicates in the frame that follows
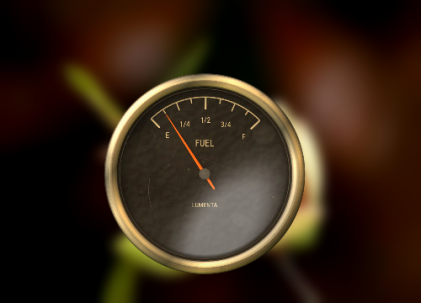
0.125
